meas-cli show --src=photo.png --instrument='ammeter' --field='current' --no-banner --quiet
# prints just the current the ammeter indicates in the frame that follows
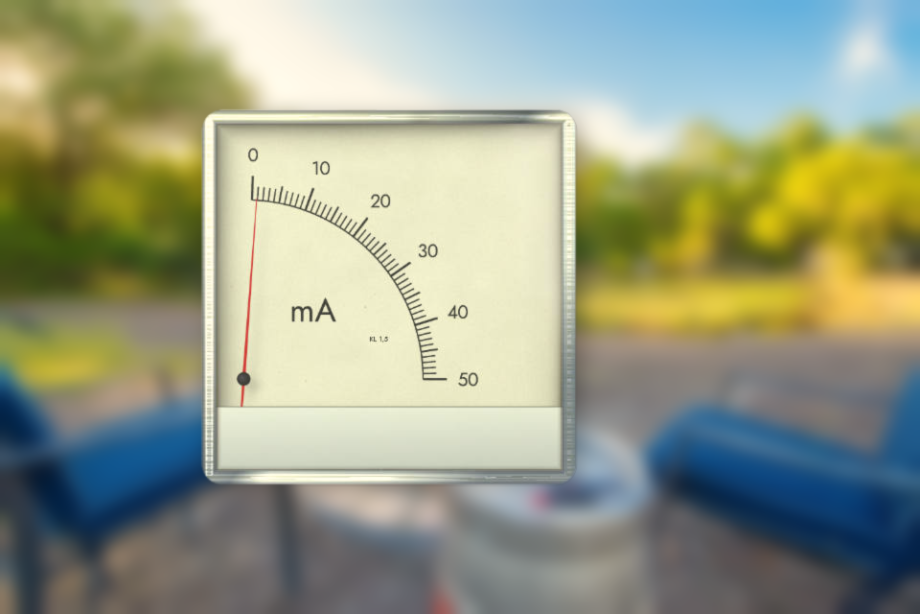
1 mA
